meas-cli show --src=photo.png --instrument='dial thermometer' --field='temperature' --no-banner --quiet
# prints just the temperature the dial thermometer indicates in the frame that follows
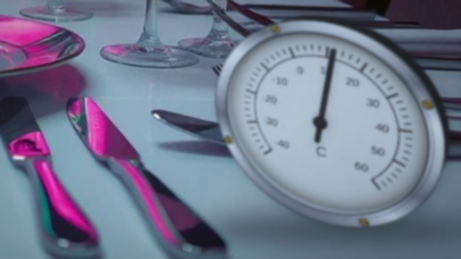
12 °C
